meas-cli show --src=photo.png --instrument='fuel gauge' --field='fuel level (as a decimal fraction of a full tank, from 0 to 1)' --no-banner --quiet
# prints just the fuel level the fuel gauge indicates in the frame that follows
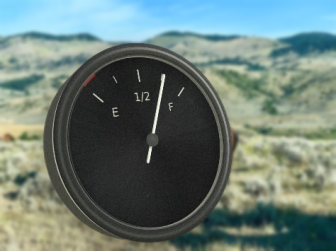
0.75
